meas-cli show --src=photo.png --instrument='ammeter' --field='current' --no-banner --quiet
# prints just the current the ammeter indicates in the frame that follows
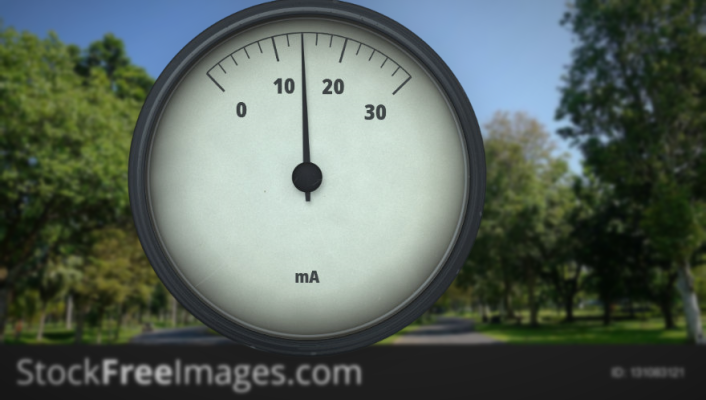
14 mA
